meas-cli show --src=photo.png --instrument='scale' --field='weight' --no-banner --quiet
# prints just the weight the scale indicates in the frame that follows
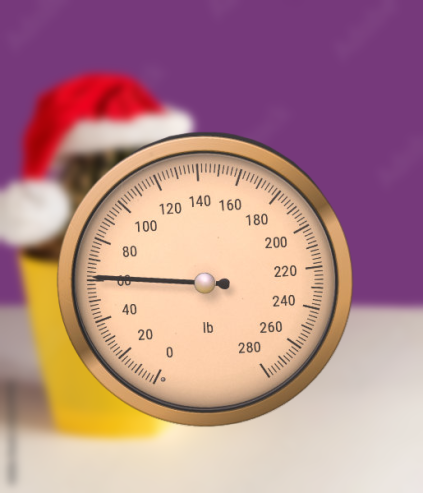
62 lb
